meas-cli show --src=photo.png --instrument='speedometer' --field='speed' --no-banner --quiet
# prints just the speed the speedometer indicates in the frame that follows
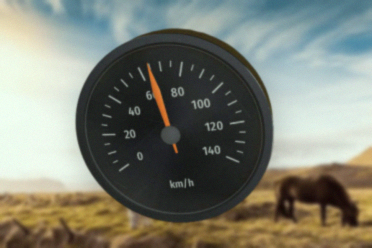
65 km/h
